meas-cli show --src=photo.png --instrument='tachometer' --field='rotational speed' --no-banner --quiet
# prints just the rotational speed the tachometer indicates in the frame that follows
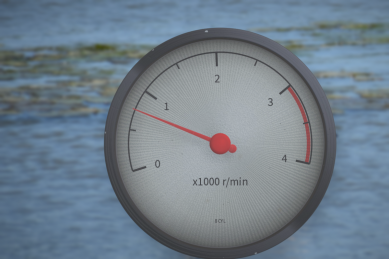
750 rpm
